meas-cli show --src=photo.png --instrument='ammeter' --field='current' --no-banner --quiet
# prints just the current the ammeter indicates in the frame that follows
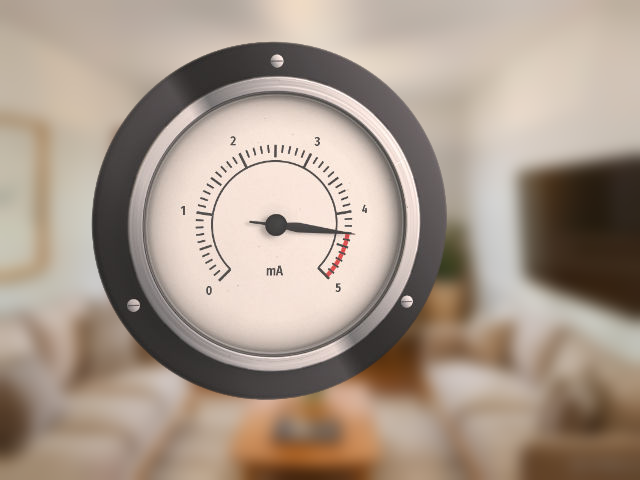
4.3 mA
